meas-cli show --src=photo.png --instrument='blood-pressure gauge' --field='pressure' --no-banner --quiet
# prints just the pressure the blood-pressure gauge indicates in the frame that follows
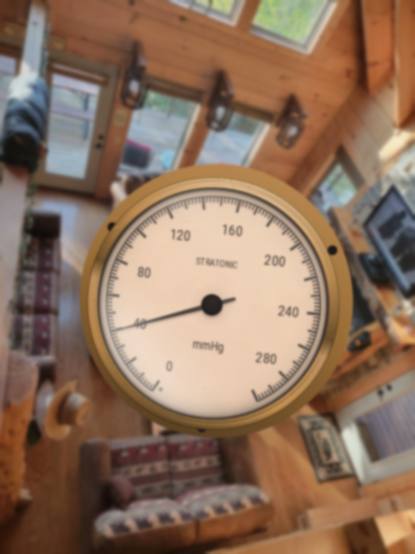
40 mmHg
